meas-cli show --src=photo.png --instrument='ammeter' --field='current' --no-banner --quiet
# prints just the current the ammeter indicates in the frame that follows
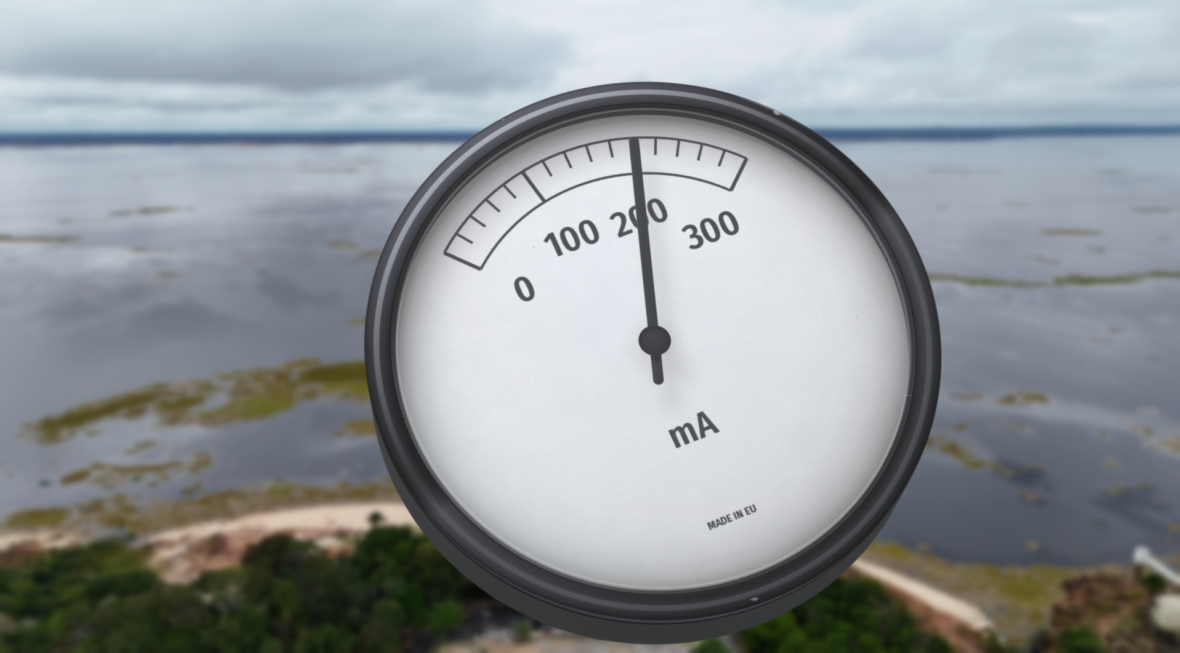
200 mA
